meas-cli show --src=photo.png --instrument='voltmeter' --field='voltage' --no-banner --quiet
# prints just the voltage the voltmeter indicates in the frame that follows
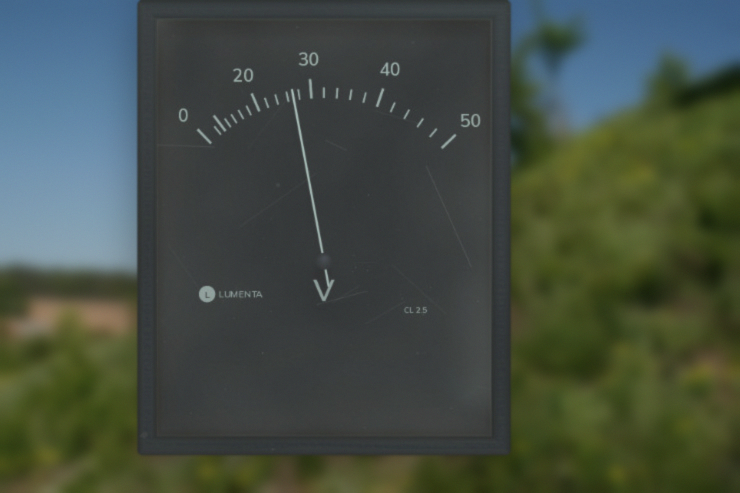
27 V
